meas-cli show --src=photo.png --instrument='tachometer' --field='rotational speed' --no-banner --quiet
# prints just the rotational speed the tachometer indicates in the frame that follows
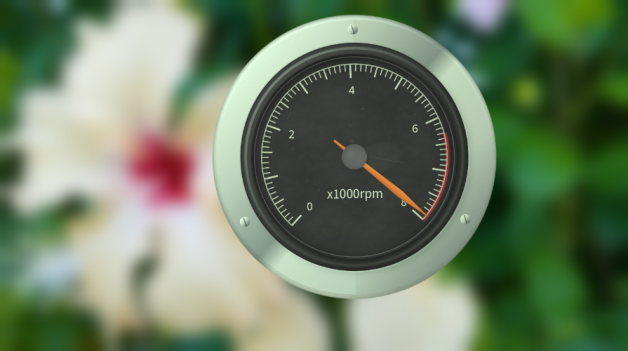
7900 rpm
